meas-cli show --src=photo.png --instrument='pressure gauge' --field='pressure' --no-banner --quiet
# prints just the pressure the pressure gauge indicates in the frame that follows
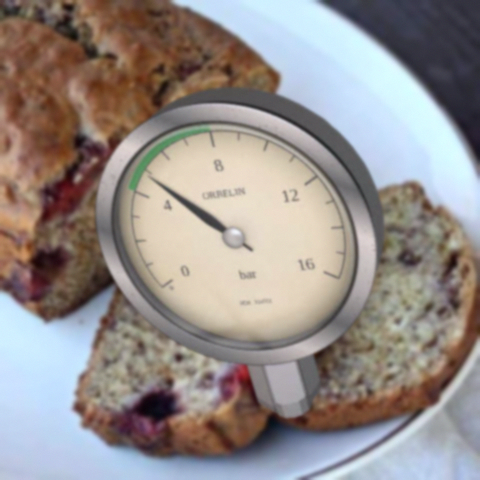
5 bar
